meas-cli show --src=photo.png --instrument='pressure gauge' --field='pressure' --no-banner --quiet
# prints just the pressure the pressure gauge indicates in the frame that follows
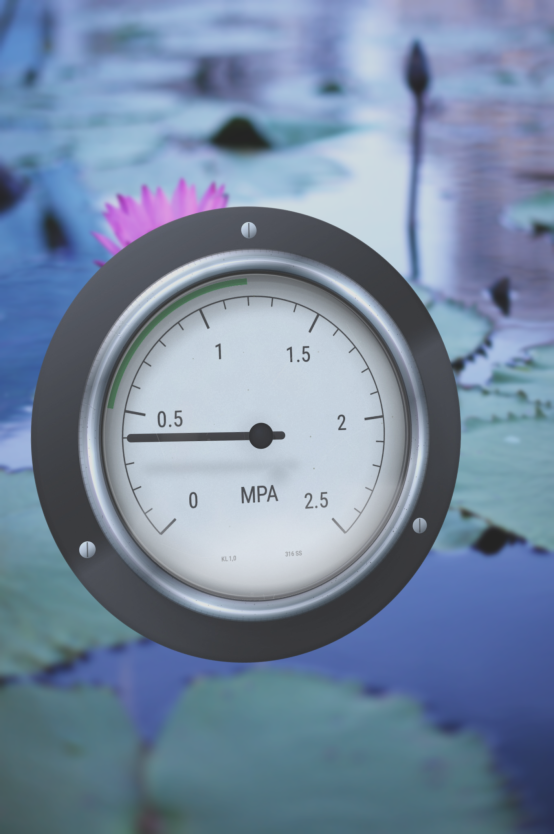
0.4 MPa
